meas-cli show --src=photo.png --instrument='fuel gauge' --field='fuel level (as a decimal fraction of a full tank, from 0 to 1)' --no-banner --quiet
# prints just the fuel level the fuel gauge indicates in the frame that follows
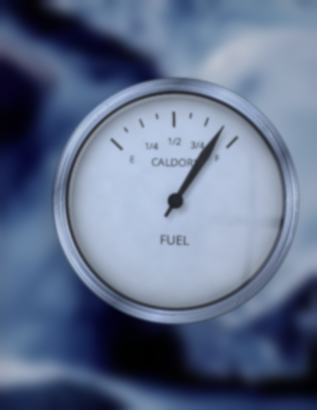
0.875
